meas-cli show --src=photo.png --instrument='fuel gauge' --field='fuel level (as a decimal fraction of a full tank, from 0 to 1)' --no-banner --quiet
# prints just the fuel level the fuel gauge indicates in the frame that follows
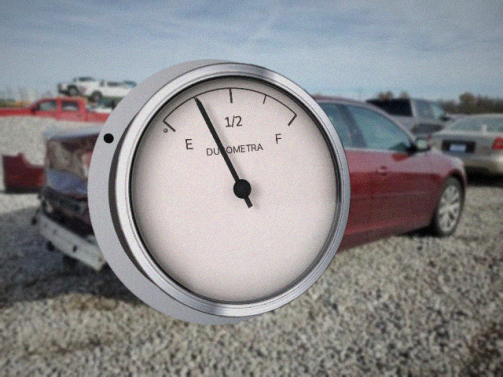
0.25
